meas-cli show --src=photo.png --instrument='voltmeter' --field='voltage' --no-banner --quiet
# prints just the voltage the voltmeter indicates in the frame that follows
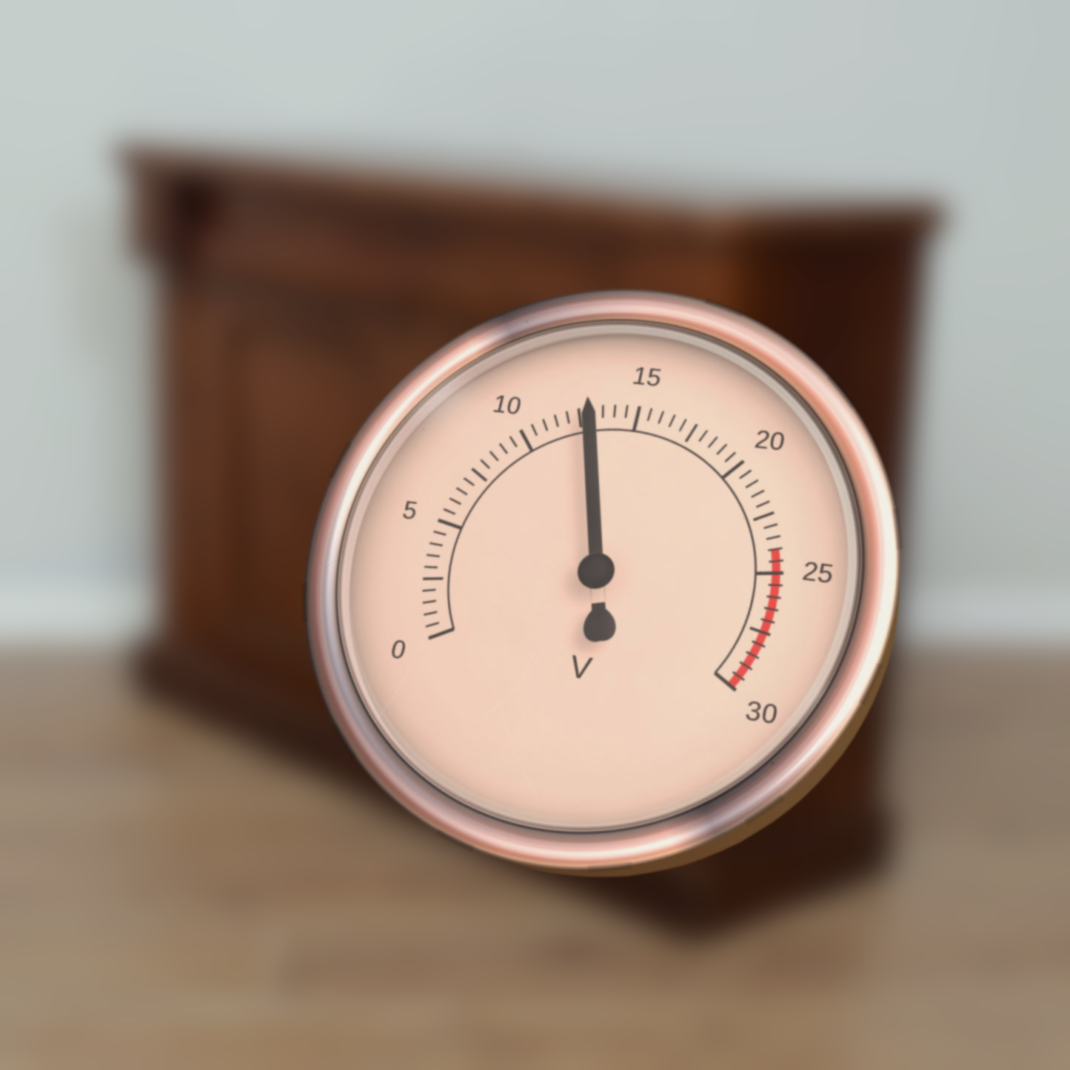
13 V
